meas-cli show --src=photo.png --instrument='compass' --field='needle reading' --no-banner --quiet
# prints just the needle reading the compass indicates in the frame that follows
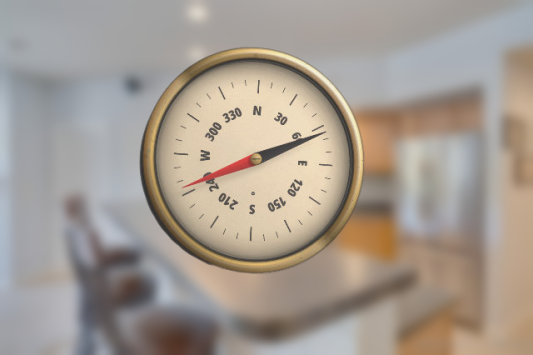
245 °
